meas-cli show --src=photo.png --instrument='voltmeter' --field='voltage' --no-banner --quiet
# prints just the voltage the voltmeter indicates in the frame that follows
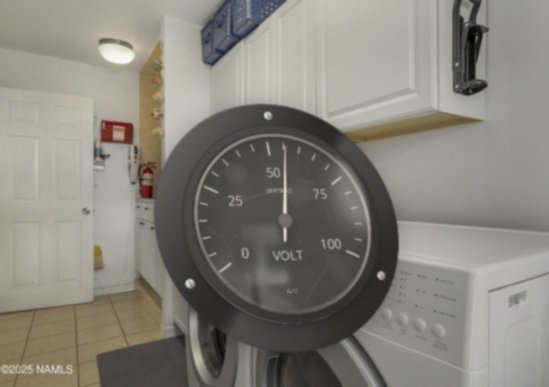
55 V
